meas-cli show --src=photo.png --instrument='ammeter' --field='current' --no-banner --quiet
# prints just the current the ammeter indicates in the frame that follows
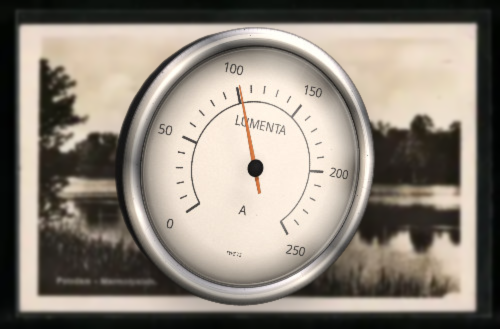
100 A
